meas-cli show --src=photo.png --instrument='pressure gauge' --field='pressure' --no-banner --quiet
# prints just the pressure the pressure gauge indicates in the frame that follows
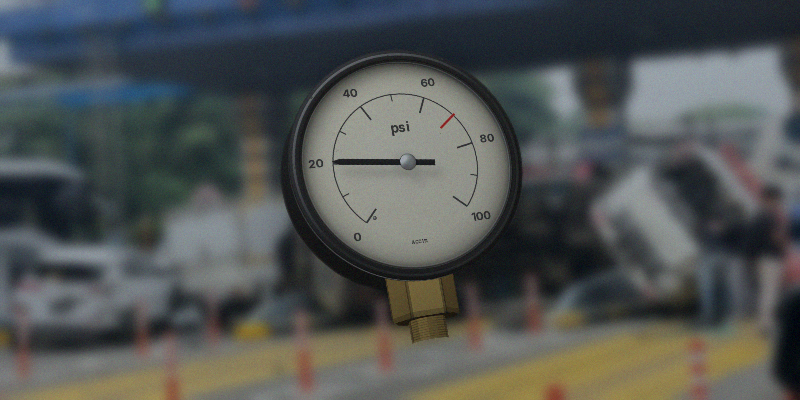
20 psi
